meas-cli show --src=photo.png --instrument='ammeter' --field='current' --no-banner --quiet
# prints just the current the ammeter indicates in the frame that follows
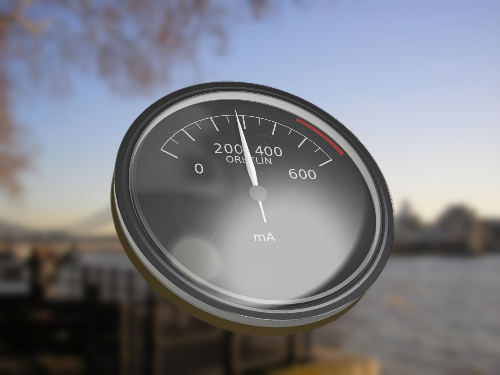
275 mA
